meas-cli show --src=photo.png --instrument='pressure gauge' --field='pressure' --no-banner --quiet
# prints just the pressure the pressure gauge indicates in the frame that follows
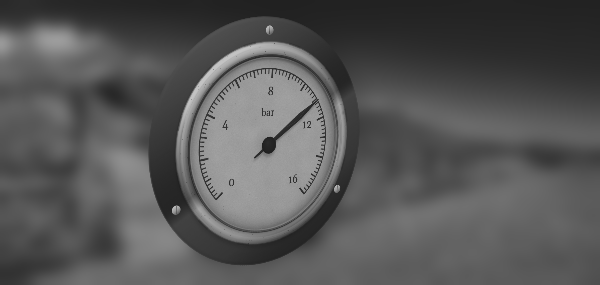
11 bar
